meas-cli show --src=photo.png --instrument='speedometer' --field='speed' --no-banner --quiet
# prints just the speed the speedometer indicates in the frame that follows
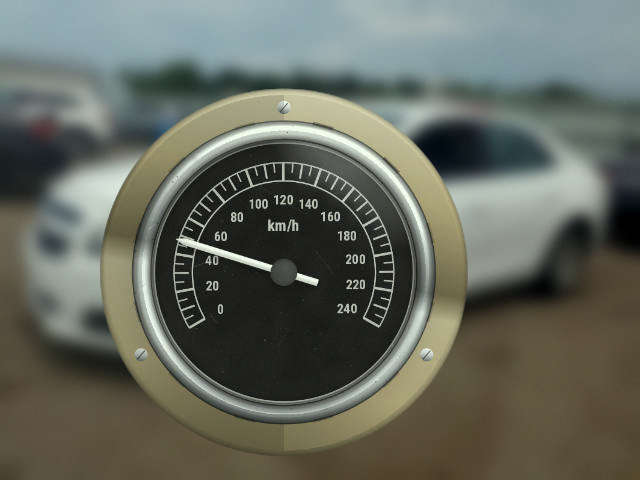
47.5 km/h
